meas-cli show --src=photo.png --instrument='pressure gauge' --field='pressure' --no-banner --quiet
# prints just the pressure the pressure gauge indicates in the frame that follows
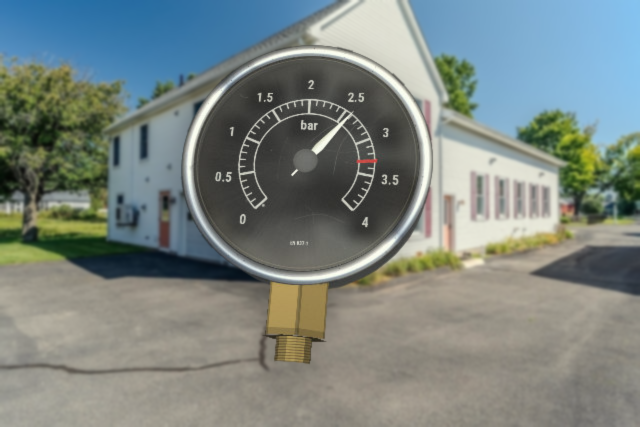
2.6 bar
